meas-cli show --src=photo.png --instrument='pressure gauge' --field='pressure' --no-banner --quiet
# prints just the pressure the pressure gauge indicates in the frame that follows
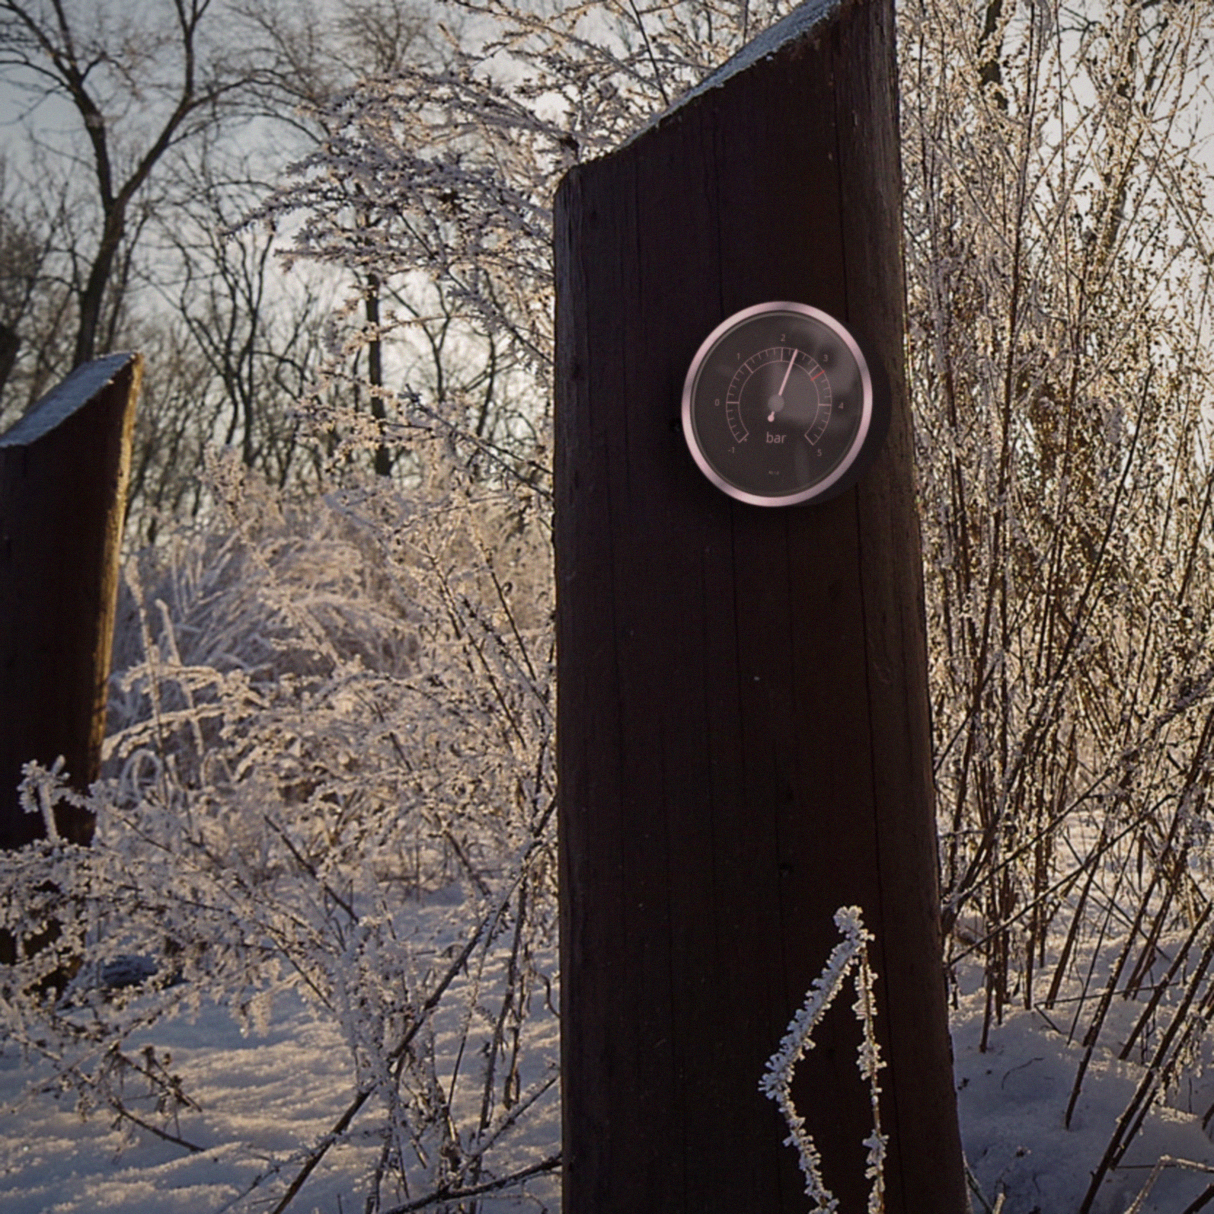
2.4 bar
